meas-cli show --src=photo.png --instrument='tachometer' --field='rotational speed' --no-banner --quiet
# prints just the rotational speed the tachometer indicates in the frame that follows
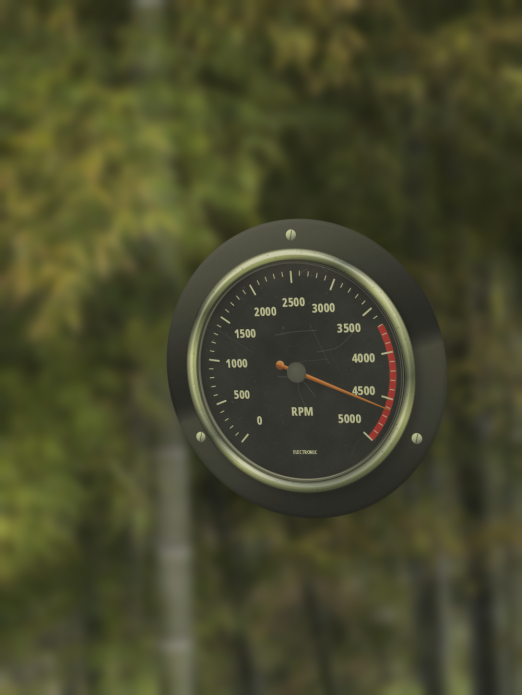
4600 rpm
